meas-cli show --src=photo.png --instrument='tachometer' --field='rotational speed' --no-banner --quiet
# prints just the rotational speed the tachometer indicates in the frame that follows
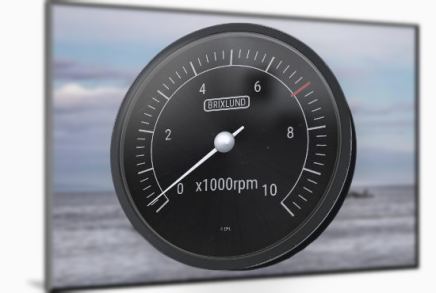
200 rpm
